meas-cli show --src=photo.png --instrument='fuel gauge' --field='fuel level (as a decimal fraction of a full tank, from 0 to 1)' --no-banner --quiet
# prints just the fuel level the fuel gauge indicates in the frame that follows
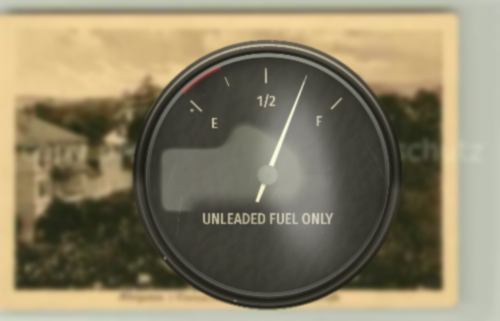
0.75
